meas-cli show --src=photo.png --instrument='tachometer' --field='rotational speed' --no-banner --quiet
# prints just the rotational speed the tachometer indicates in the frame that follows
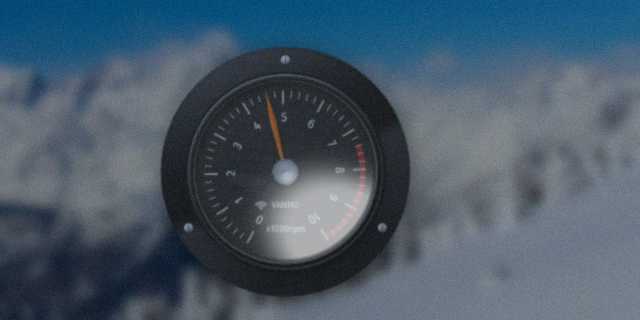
4600 rpm
